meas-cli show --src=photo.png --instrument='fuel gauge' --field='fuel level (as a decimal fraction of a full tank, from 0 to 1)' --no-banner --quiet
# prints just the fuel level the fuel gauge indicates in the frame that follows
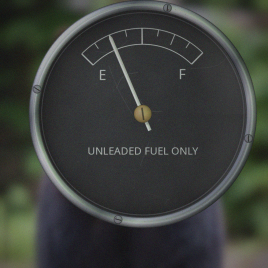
0.25
